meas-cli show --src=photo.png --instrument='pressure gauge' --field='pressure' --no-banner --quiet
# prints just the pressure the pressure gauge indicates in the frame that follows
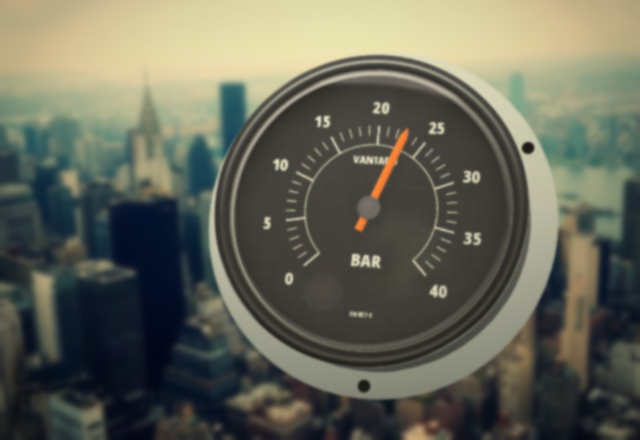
23 bar
